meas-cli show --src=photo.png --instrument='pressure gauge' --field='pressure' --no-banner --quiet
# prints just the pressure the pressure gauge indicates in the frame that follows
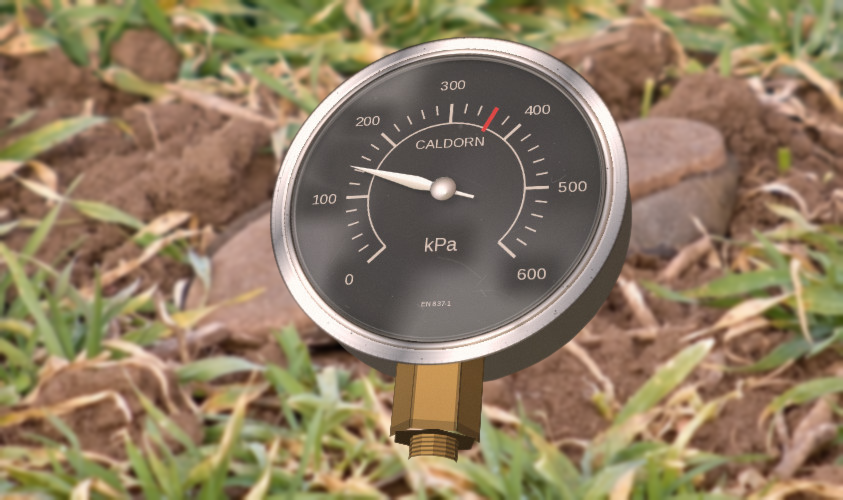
140 kPa
